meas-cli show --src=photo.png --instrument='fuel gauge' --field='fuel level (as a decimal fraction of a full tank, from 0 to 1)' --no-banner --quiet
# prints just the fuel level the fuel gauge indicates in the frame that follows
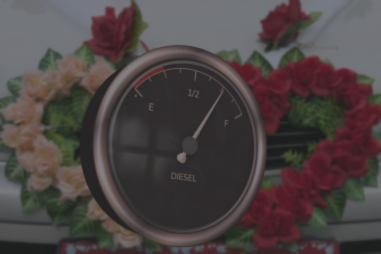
0.75
